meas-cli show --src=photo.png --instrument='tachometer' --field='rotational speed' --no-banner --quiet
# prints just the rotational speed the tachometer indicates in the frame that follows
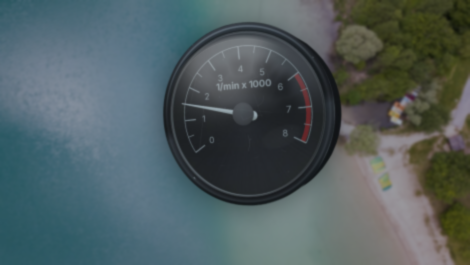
1500 rpm
